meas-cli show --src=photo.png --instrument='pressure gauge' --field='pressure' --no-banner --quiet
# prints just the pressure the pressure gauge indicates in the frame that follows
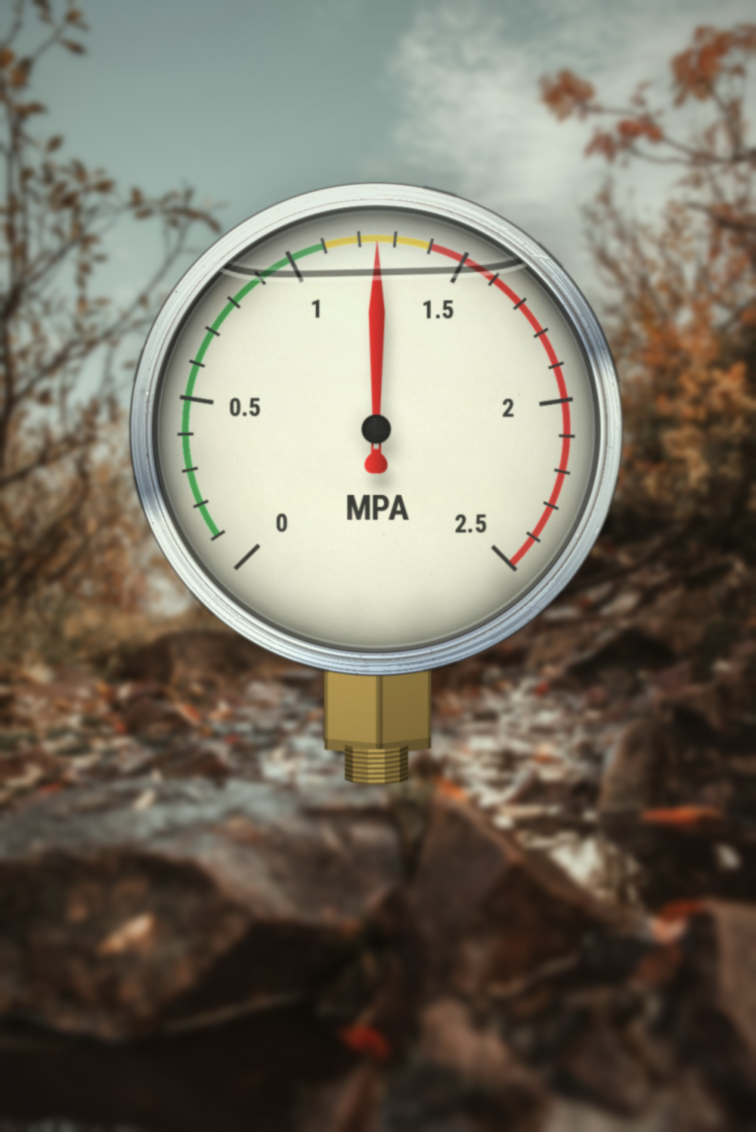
1.25 MPa
